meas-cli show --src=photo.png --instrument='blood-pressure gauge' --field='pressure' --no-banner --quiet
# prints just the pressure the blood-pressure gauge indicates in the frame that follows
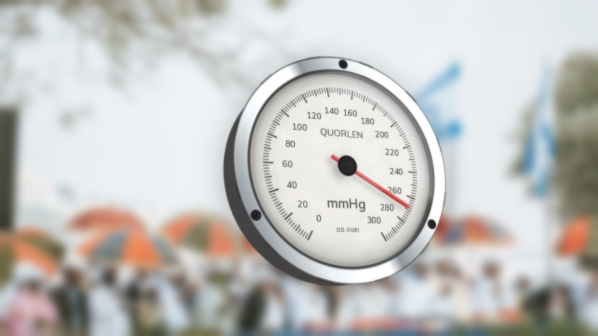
270 mmHg
